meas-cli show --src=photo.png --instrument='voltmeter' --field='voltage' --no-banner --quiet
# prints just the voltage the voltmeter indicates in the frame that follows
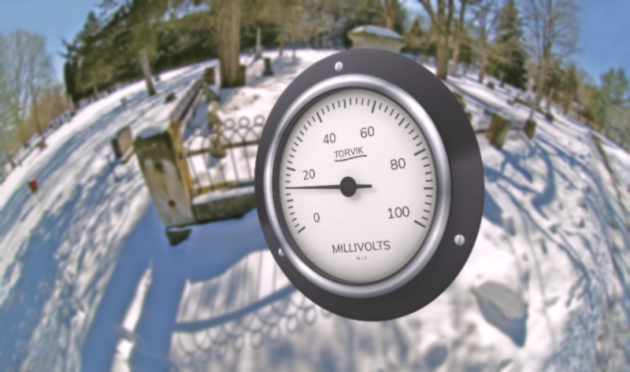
14 mV
